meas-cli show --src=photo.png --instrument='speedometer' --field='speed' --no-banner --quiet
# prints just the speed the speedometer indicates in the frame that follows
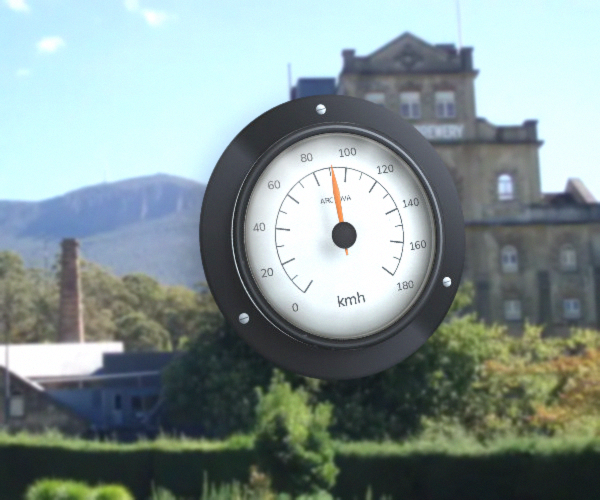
90 km/h
